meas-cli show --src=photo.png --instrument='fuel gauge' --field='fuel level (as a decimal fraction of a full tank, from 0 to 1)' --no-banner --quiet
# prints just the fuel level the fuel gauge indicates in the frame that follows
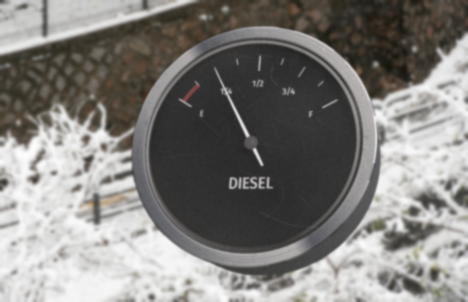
0.25
